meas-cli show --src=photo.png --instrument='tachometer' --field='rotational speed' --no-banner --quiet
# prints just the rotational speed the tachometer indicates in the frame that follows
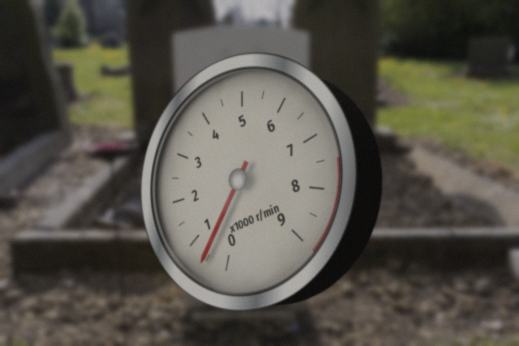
500 rpm
